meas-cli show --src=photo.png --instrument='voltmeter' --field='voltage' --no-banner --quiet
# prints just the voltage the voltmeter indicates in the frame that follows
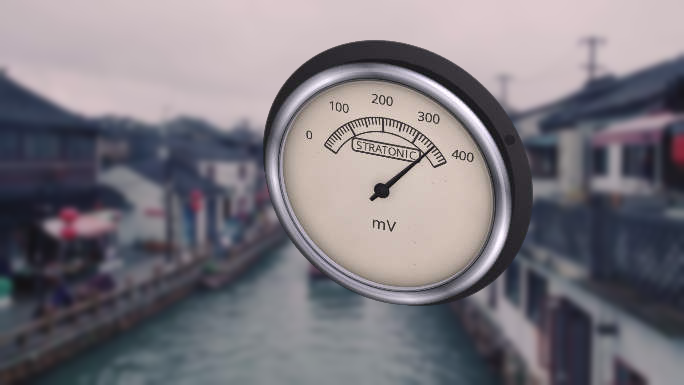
350 mV
